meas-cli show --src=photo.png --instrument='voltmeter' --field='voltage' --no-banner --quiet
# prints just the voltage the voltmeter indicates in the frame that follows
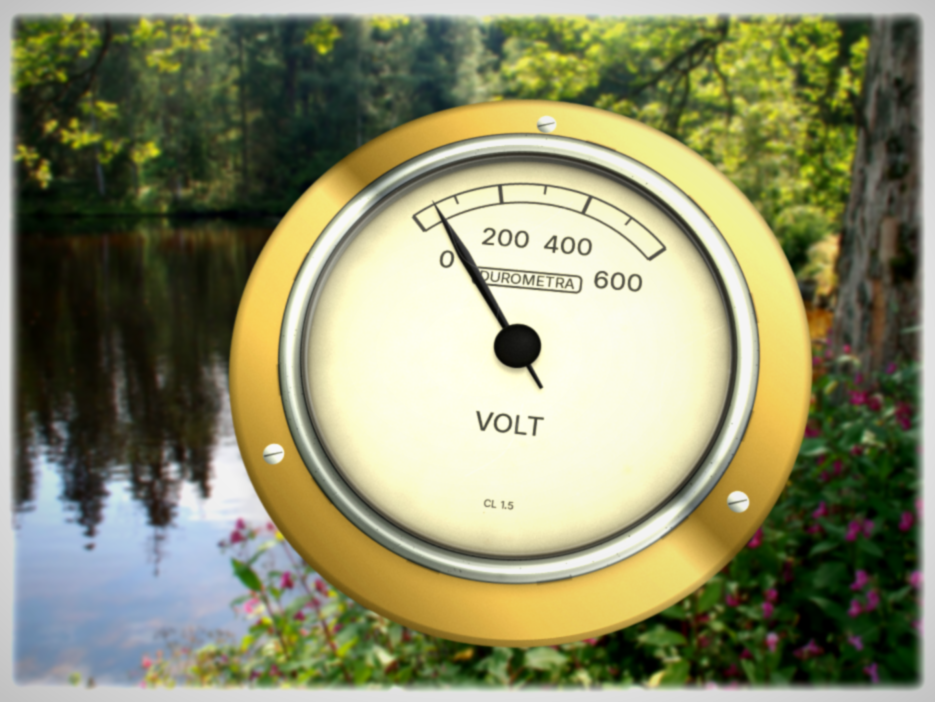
50 V
